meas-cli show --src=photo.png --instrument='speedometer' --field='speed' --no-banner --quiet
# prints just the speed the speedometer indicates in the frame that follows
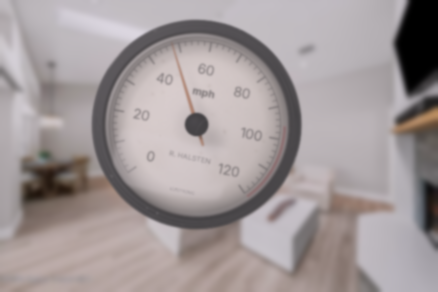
48 mph
